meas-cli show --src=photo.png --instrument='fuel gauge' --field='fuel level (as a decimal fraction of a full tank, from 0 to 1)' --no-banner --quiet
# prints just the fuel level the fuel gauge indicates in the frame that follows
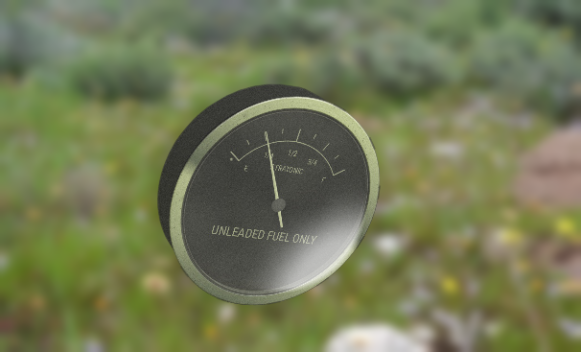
0.25
